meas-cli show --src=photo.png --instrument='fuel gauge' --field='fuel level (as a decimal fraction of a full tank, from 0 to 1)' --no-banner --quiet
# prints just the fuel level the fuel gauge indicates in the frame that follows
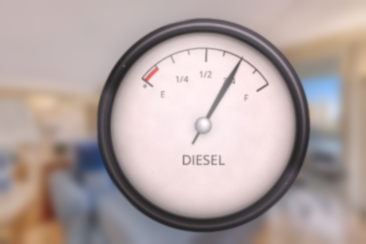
0.75
